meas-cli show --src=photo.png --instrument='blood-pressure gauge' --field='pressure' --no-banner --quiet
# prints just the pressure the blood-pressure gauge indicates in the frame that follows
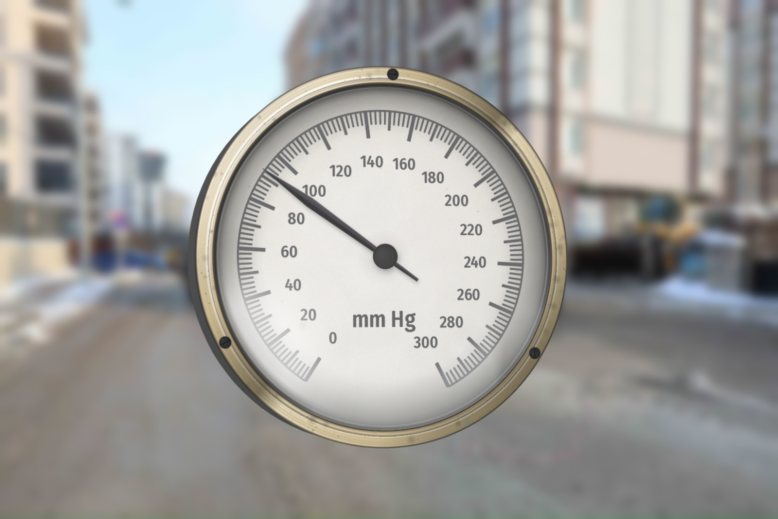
92 mmHg
